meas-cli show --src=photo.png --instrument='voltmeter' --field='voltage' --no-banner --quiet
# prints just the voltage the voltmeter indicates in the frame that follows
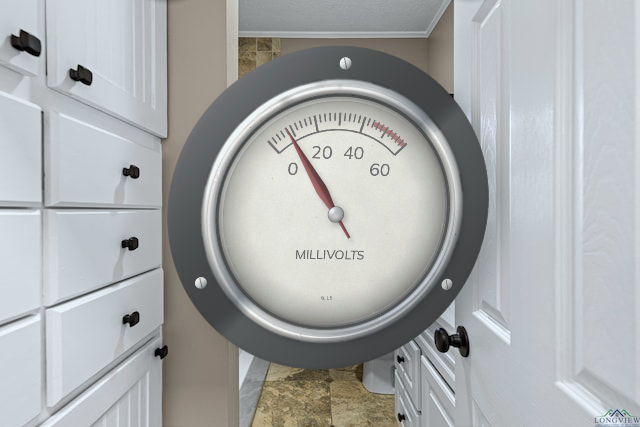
8 mV
